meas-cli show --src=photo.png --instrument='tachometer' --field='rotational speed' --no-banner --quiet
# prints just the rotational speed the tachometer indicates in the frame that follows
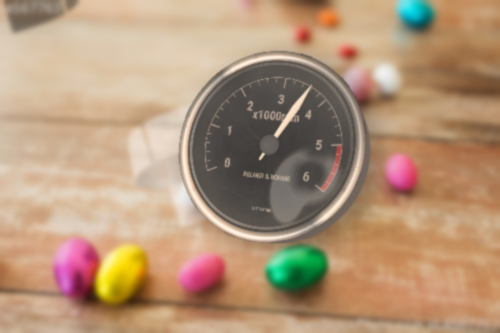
3600 rpm
